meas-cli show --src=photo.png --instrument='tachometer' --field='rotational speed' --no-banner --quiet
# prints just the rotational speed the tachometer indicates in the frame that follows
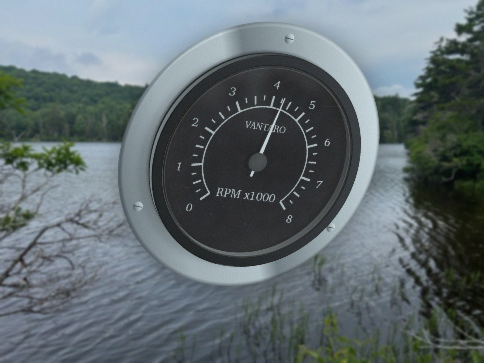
4250 rpm
